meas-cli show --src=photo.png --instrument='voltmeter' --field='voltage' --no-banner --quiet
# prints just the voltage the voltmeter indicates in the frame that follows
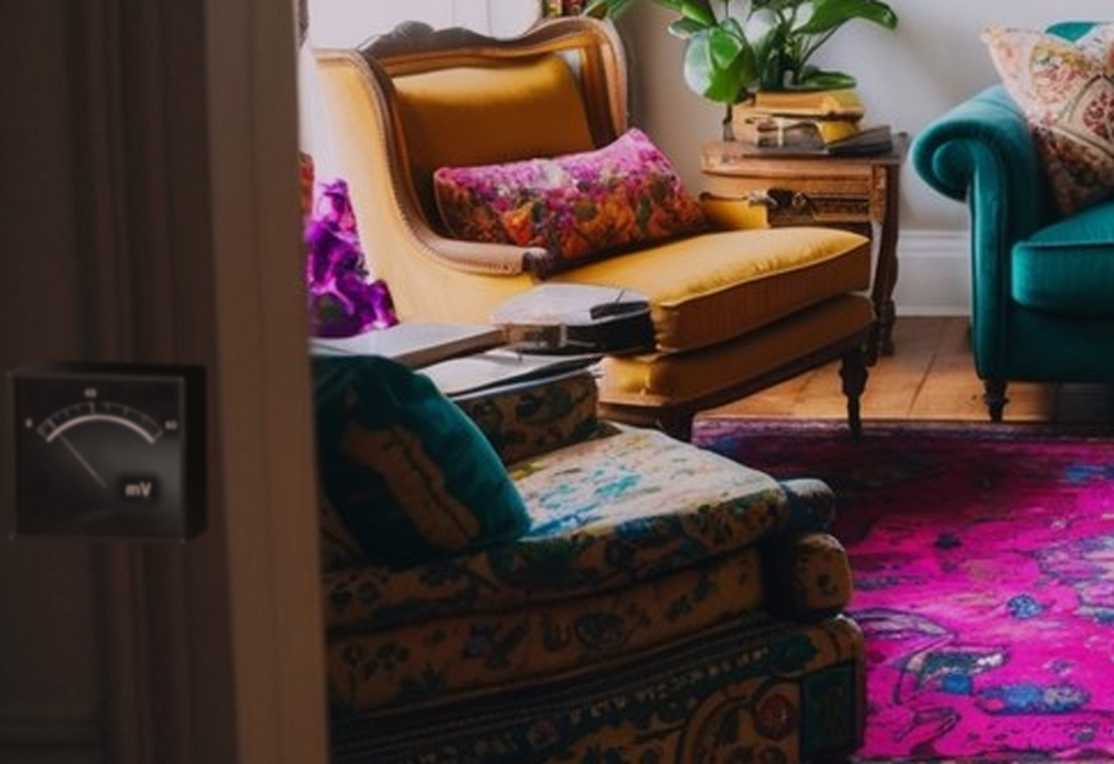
20 mV
